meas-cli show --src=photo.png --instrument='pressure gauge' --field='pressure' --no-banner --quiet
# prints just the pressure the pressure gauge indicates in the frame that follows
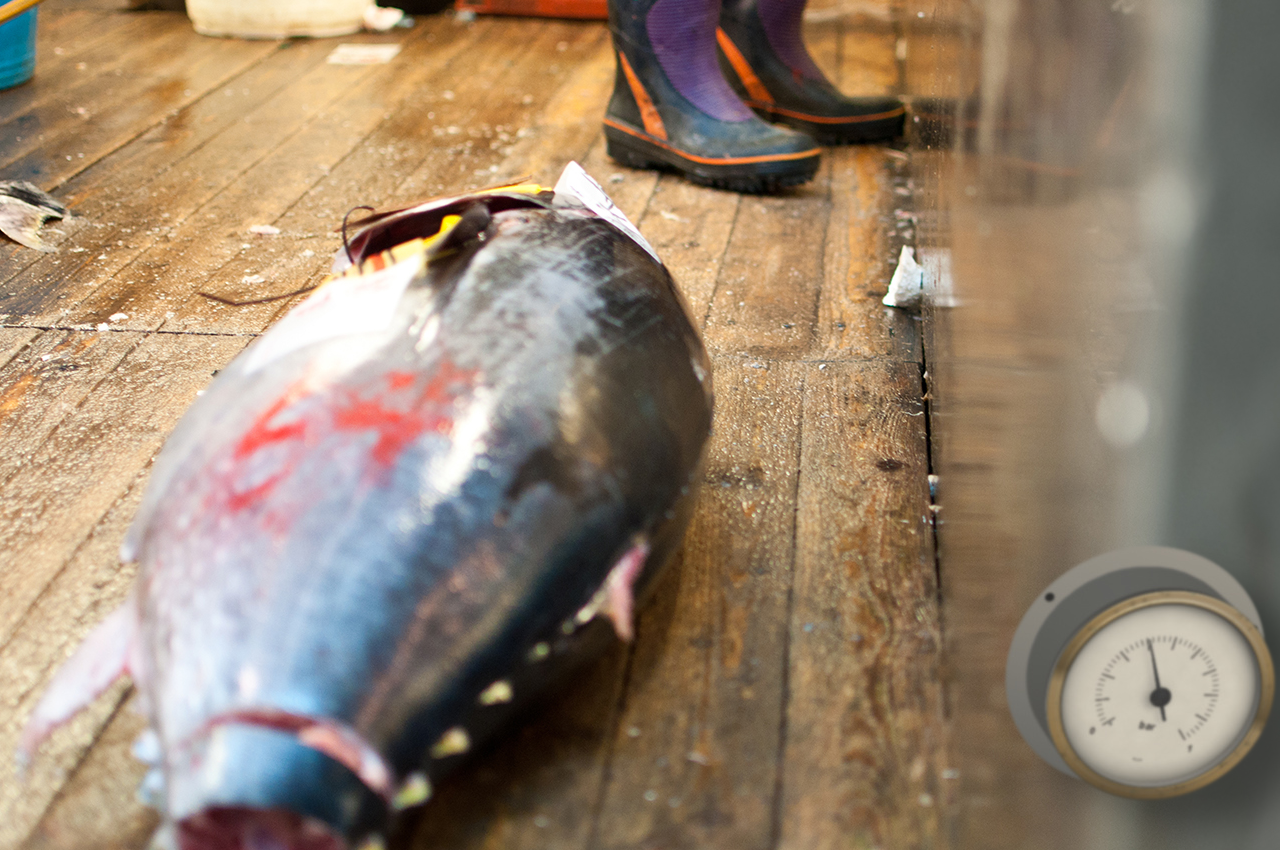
0.4 bar
